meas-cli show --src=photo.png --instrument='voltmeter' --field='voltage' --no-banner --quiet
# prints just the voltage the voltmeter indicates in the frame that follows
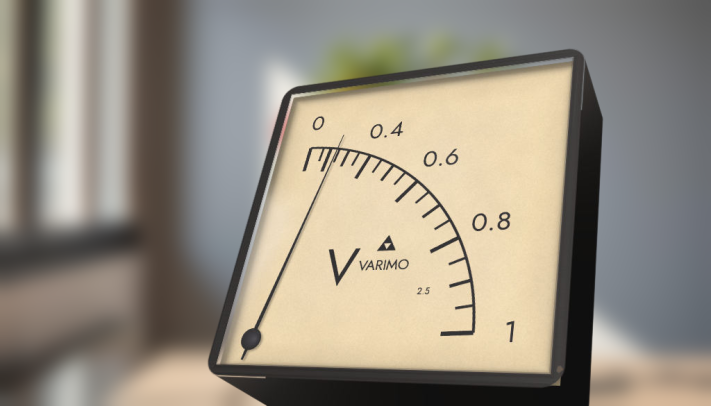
0.25 V
